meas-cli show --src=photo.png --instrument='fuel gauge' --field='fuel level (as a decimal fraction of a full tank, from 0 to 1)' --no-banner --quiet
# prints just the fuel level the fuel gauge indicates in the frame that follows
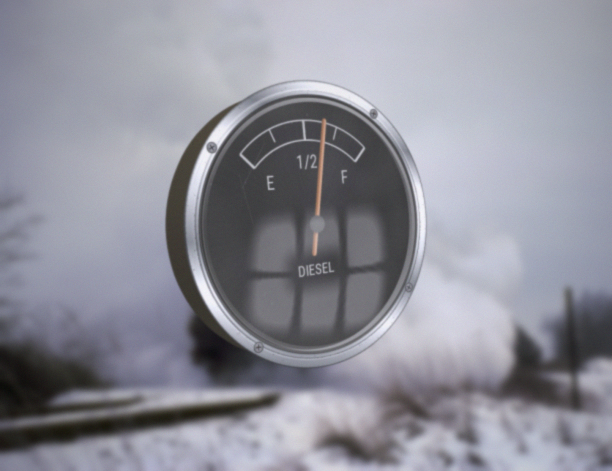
0.625
